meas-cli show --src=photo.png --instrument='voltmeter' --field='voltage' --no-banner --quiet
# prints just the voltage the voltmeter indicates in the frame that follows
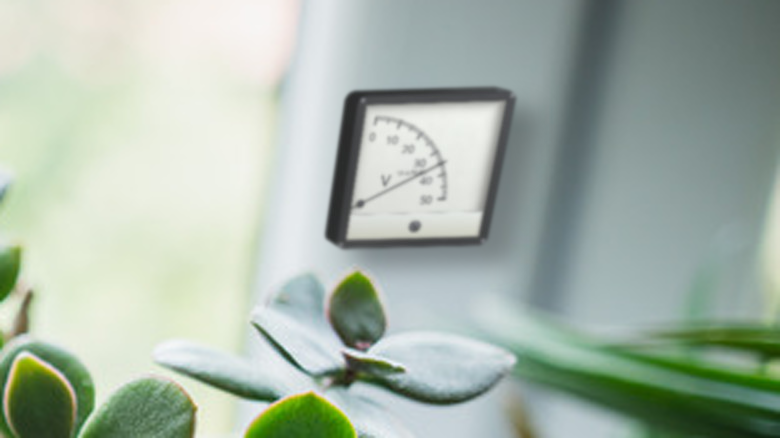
35 V
